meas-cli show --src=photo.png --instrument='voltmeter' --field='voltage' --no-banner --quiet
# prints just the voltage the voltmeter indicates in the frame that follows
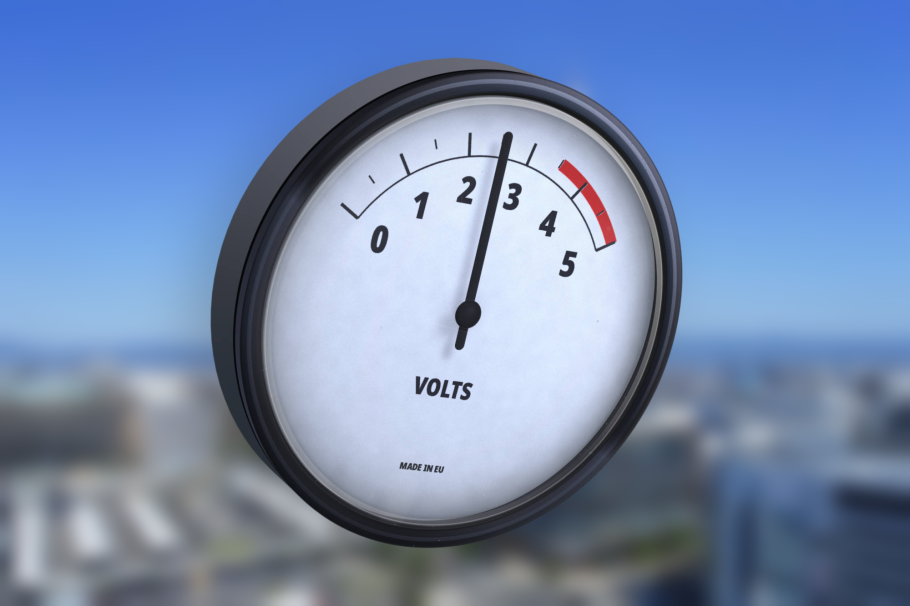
2.5 V
